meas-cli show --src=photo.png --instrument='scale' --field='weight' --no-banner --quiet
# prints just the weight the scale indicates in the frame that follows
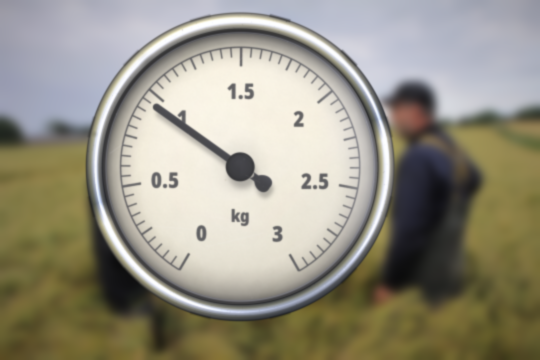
0.95 kg
